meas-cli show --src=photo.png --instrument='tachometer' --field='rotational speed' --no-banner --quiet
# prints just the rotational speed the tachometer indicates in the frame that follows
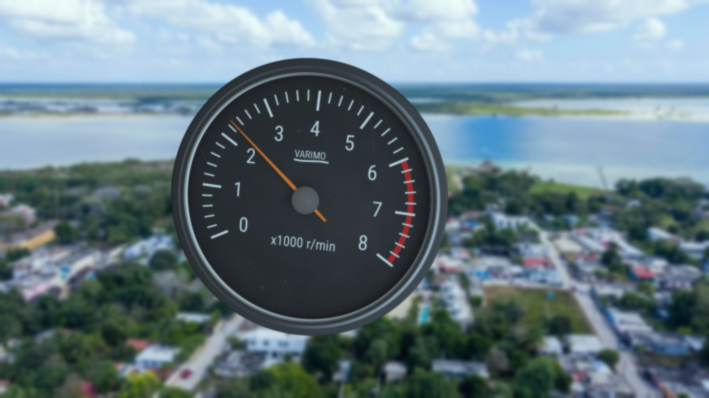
2300 rpm
